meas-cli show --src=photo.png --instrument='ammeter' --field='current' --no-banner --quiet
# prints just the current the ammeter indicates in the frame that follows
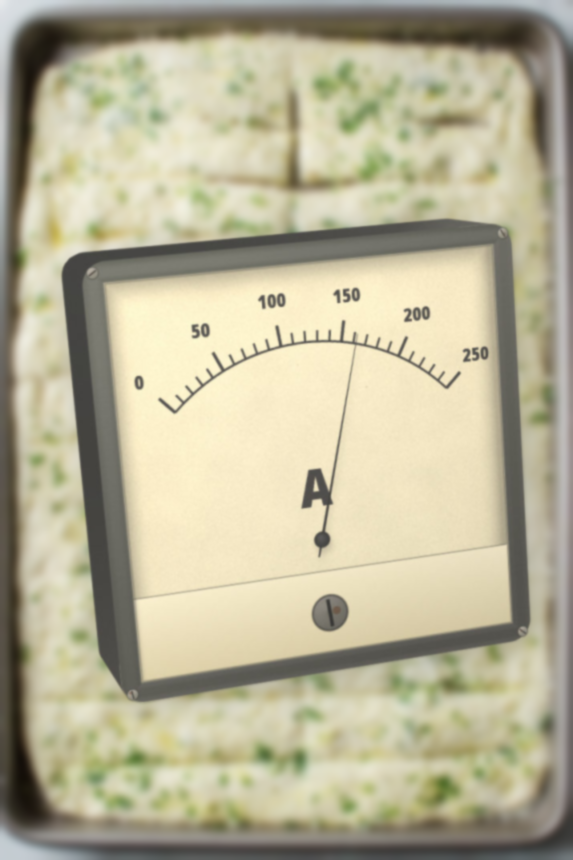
160 A
